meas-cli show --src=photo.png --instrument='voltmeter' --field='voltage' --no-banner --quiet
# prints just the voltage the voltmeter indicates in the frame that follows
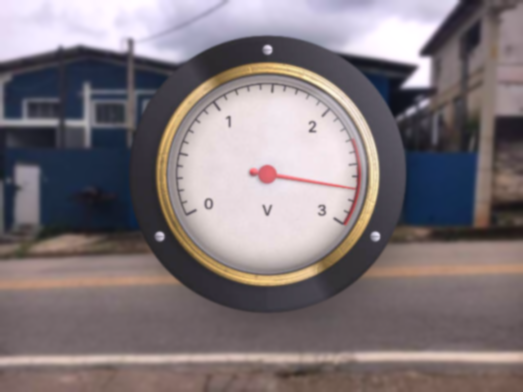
2.7 V
